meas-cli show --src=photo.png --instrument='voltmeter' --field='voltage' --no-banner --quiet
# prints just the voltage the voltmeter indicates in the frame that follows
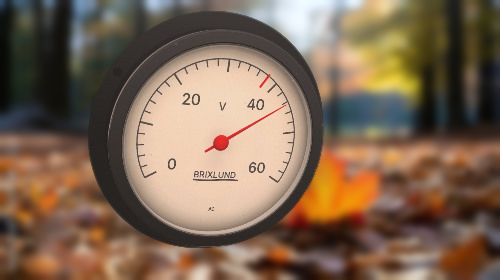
44 V
